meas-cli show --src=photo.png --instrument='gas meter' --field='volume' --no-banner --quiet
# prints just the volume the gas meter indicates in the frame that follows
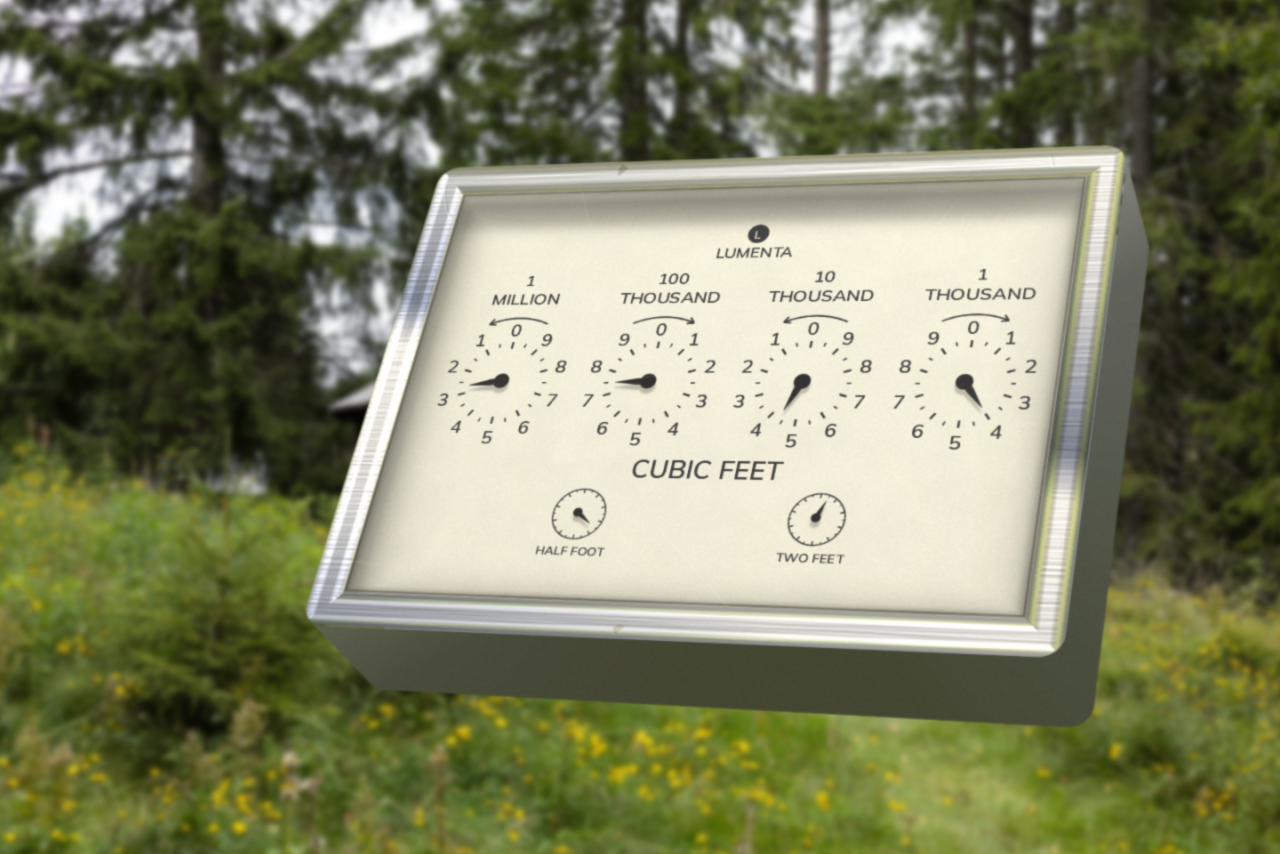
274400 ft³
